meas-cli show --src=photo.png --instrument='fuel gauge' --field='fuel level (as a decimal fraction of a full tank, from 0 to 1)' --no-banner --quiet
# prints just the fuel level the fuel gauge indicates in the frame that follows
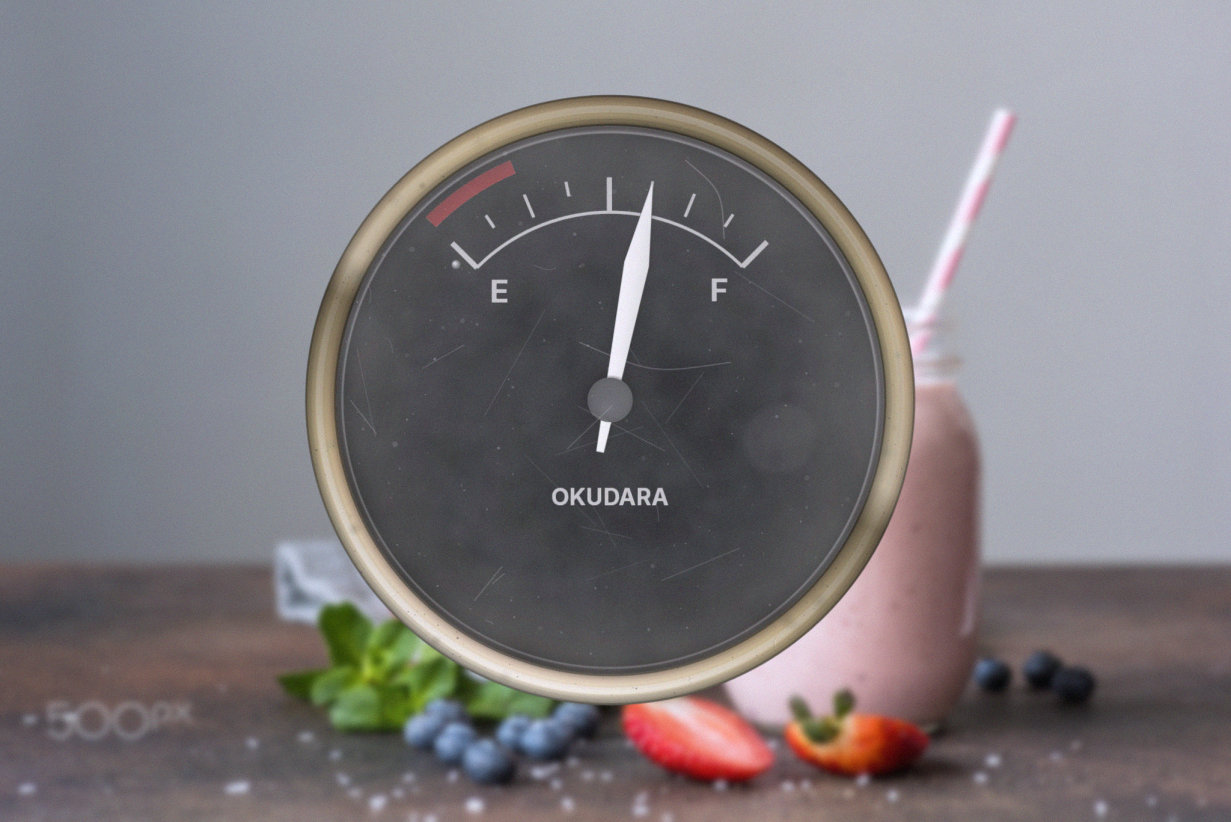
0.625
